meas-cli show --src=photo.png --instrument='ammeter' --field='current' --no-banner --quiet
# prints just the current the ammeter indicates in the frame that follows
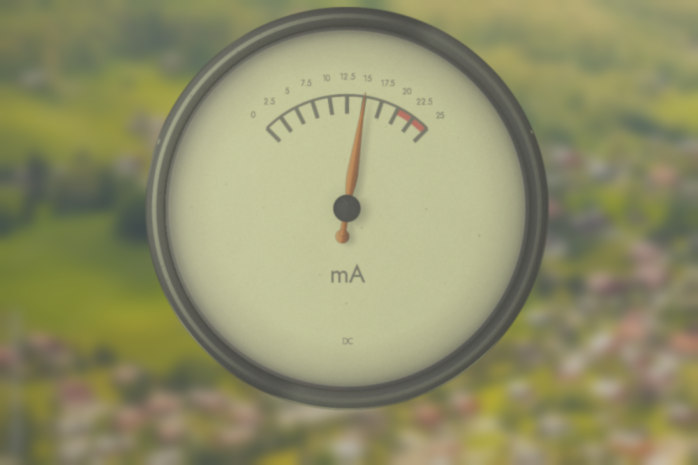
15 mA
